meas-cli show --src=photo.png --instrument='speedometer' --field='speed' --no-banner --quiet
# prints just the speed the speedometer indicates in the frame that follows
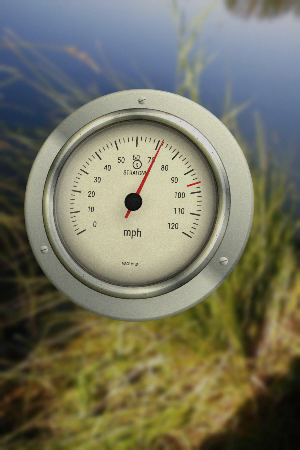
72 mph
